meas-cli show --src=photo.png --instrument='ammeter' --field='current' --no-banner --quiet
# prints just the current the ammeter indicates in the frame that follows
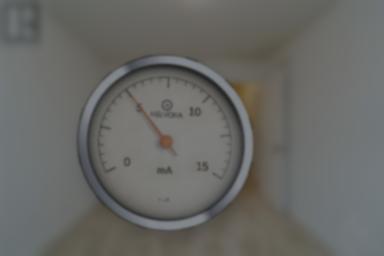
5 mA
